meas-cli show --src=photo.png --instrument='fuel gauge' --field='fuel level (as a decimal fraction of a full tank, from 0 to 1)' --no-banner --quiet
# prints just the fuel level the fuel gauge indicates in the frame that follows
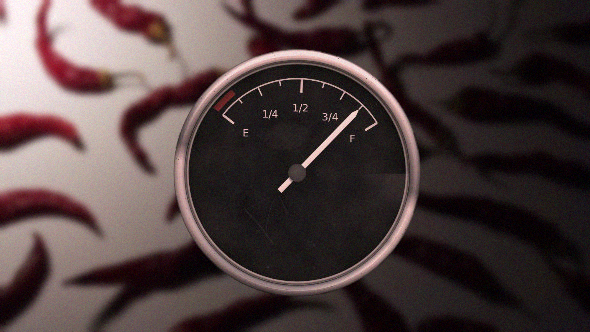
0.875
